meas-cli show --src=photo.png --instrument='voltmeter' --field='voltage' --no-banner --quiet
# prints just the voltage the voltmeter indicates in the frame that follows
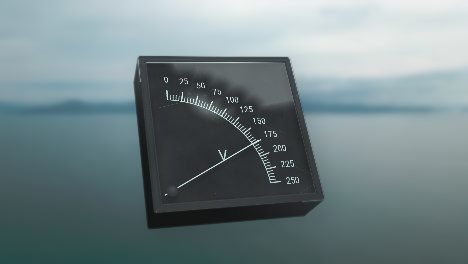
175 V
